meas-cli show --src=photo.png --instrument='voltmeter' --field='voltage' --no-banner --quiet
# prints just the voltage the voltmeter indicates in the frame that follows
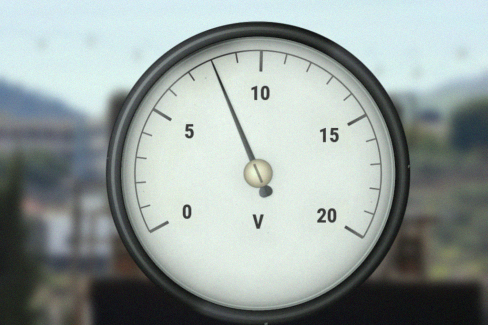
8 V
